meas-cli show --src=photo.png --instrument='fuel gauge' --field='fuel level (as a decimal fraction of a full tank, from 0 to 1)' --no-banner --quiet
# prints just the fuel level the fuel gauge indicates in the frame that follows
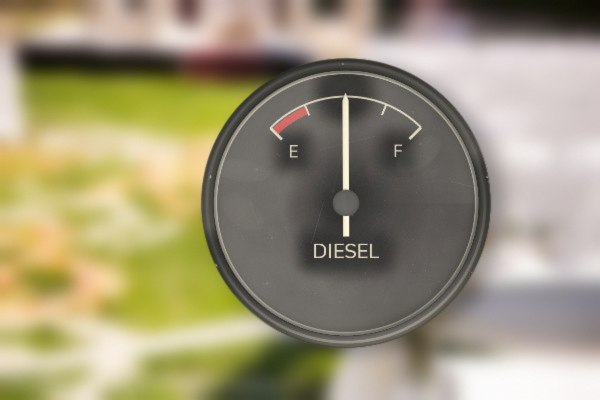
0.5
